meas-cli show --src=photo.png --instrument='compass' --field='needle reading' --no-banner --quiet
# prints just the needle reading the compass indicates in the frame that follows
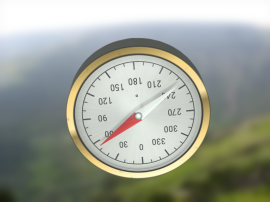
55 °
